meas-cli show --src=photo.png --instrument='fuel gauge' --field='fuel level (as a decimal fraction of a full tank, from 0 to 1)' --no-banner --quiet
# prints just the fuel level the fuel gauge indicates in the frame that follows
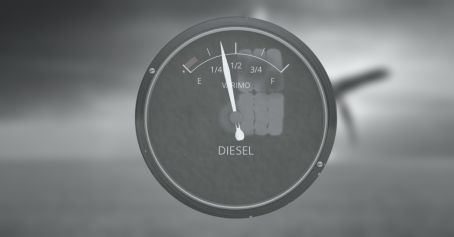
0.375
